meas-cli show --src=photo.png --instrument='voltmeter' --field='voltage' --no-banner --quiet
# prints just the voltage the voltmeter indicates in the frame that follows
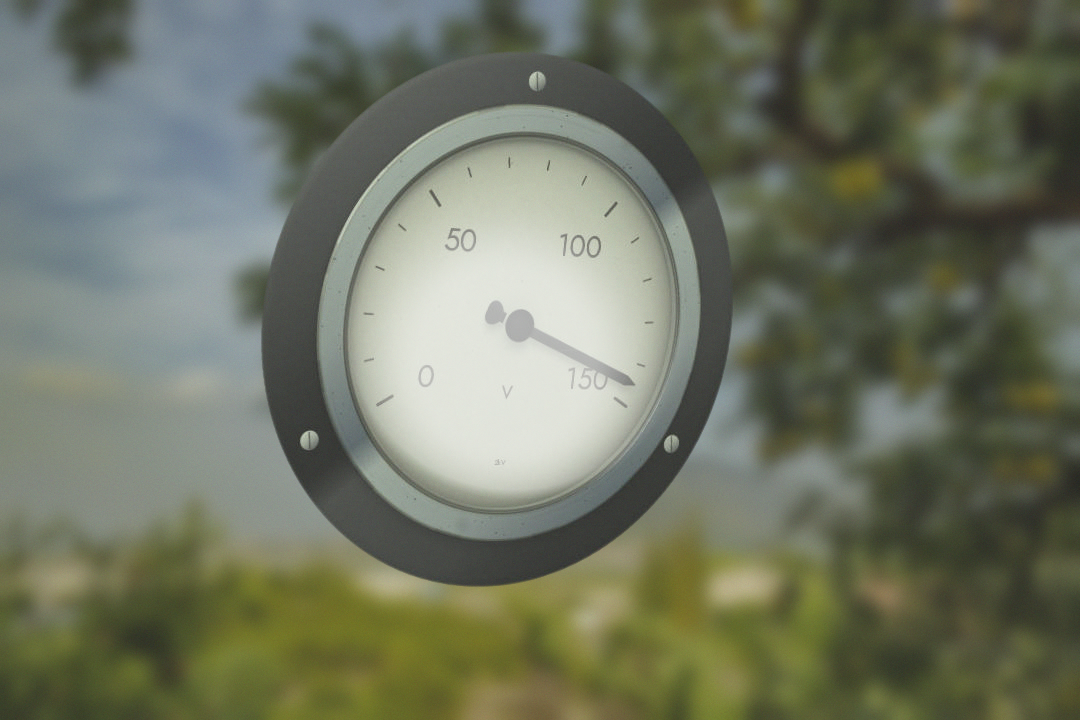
145 V
